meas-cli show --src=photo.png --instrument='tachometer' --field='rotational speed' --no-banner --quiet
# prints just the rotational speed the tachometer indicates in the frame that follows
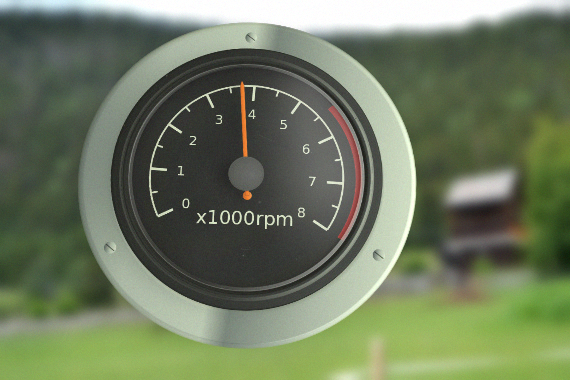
3750 rpm
